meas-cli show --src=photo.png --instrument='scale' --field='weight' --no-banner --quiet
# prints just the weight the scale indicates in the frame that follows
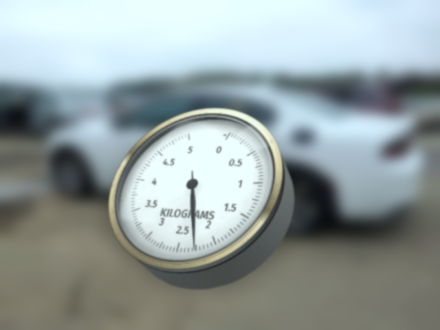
2.25 kg
